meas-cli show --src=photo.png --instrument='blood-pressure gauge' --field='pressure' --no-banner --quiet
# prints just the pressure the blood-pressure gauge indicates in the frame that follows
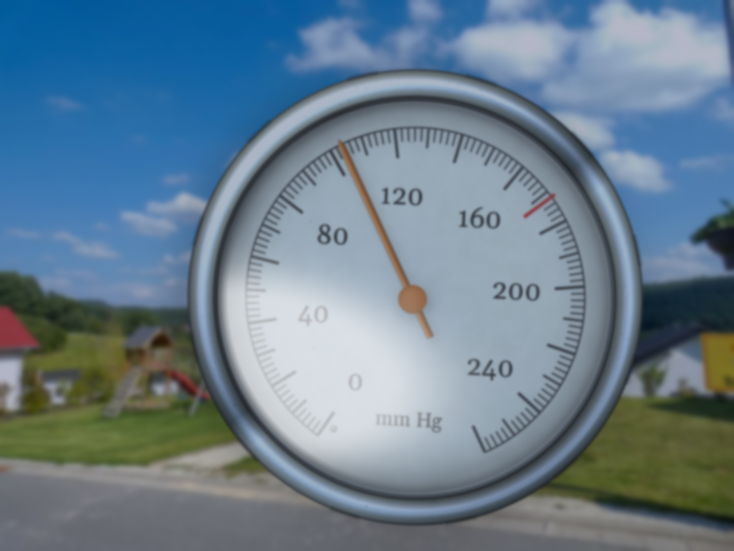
104 mmHg
